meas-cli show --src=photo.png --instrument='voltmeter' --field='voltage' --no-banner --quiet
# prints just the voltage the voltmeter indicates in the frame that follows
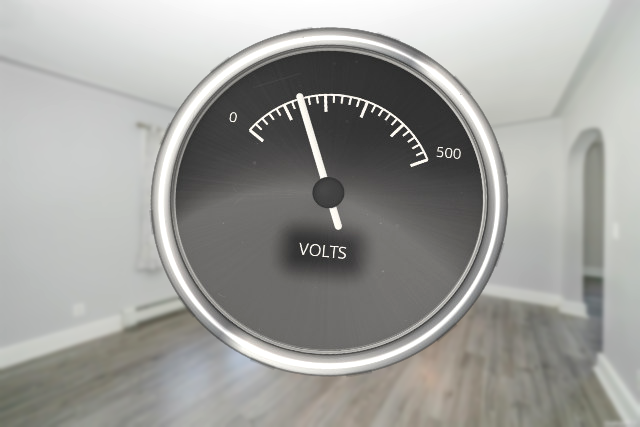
140 V
